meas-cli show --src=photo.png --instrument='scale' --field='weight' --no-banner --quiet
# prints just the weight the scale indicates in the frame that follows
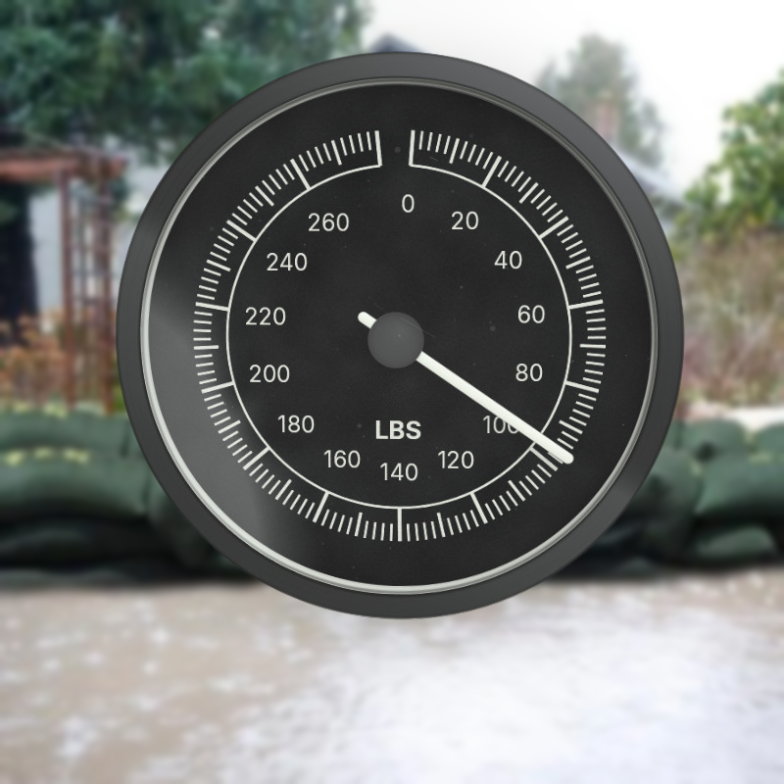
96 lb
